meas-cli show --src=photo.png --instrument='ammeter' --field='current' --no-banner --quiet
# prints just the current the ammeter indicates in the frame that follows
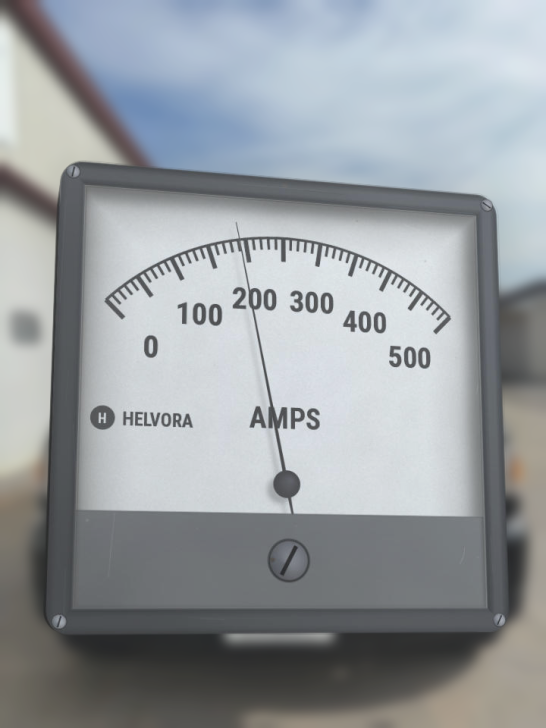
190 A
